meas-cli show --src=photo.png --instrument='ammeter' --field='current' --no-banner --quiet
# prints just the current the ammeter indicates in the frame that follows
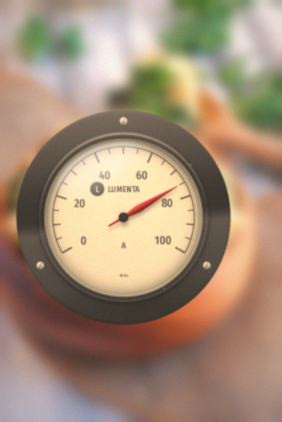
75 A
